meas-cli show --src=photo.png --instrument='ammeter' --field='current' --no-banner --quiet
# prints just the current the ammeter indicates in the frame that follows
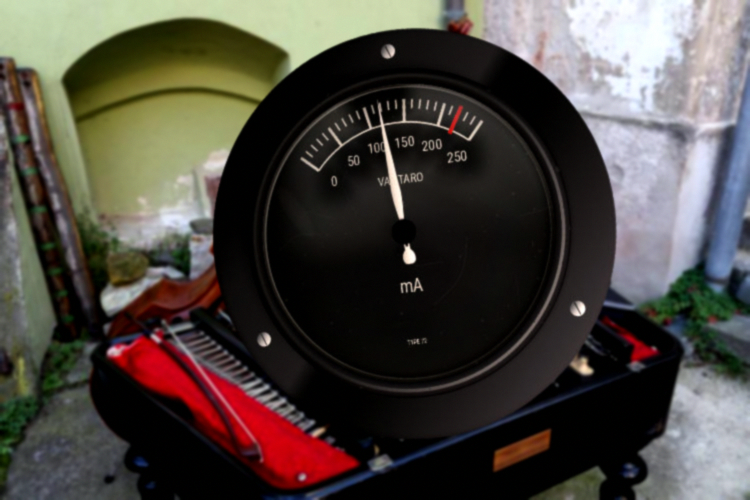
120 mA
